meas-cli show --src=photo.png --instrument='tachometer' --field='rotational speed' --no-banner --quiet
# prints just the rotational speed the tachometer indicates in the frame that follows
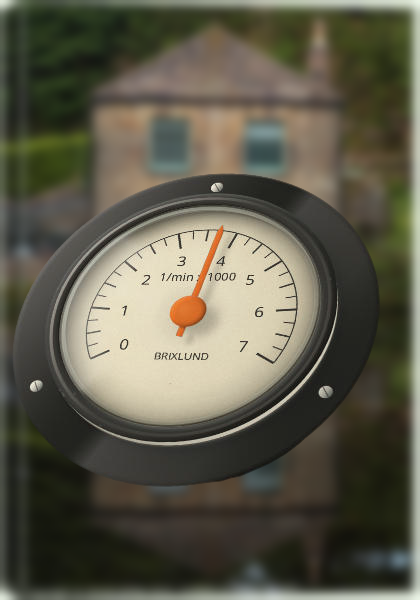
3750 rpm
